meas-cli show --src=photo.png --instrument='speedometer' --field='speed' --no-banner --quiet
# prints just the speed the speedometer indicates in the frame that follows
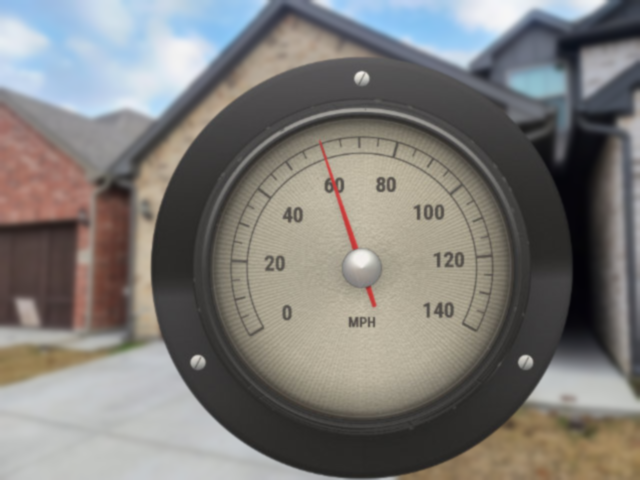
60 mph
